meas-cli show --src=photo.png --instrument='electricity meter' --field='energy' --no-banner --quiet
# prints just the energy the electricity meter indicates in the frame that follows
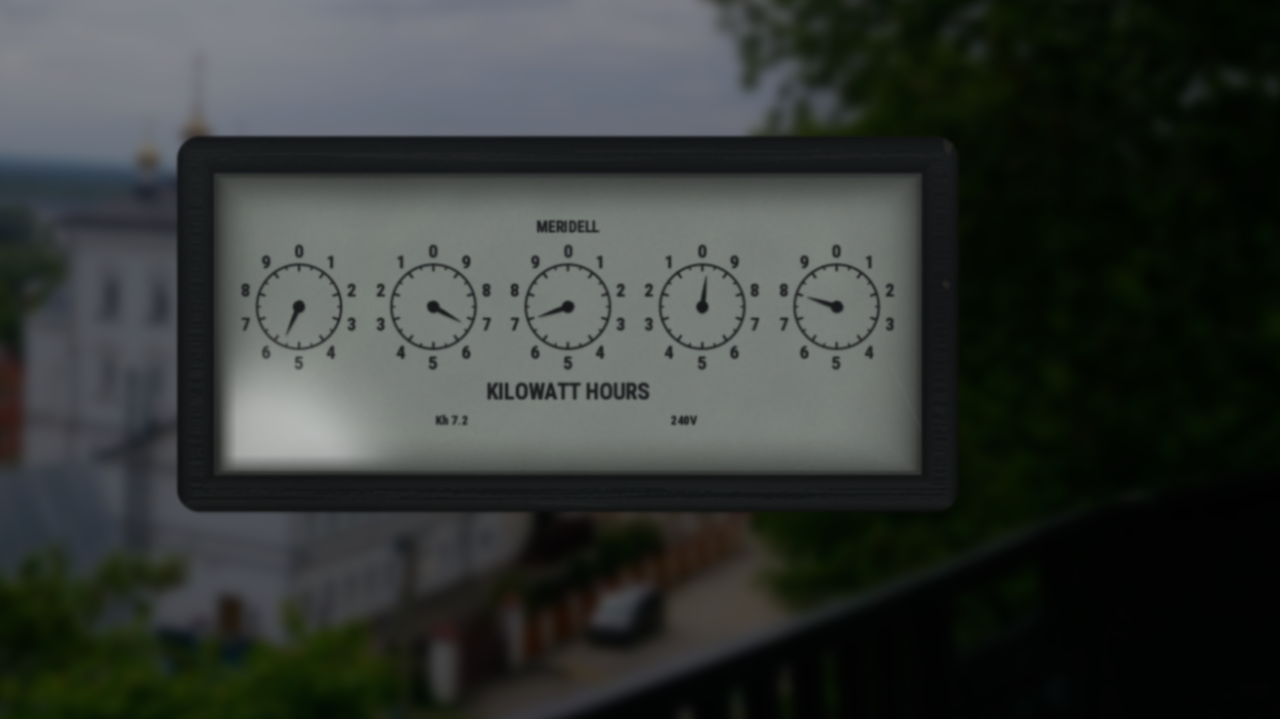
56698 kWh
